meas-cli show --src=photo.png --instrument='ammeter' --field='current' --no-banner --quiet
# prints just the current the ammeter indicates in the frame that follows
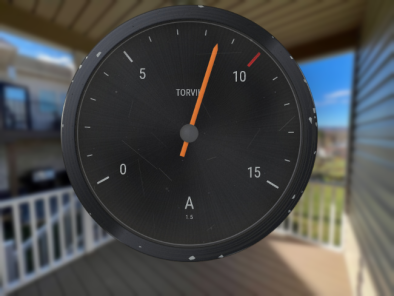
8.5 A
